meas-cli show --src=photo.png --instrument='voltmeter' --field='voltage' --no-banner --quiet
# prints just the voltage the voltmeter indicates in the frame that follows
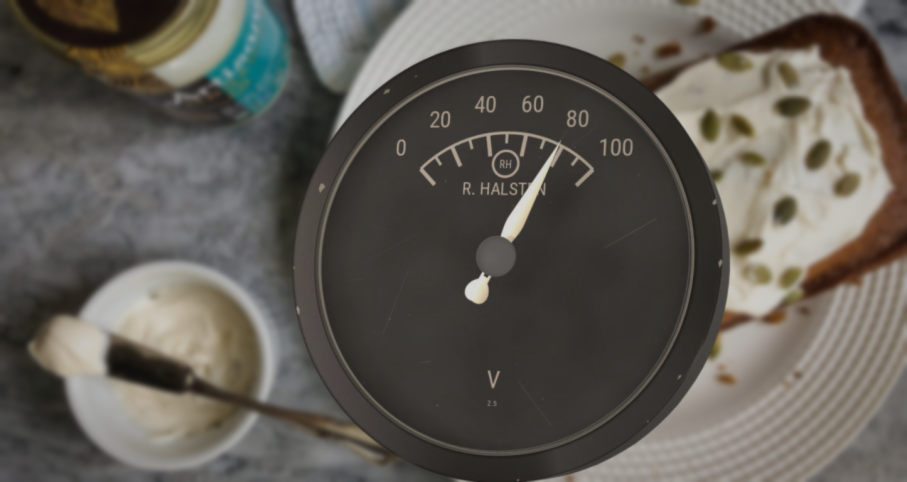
80 V
